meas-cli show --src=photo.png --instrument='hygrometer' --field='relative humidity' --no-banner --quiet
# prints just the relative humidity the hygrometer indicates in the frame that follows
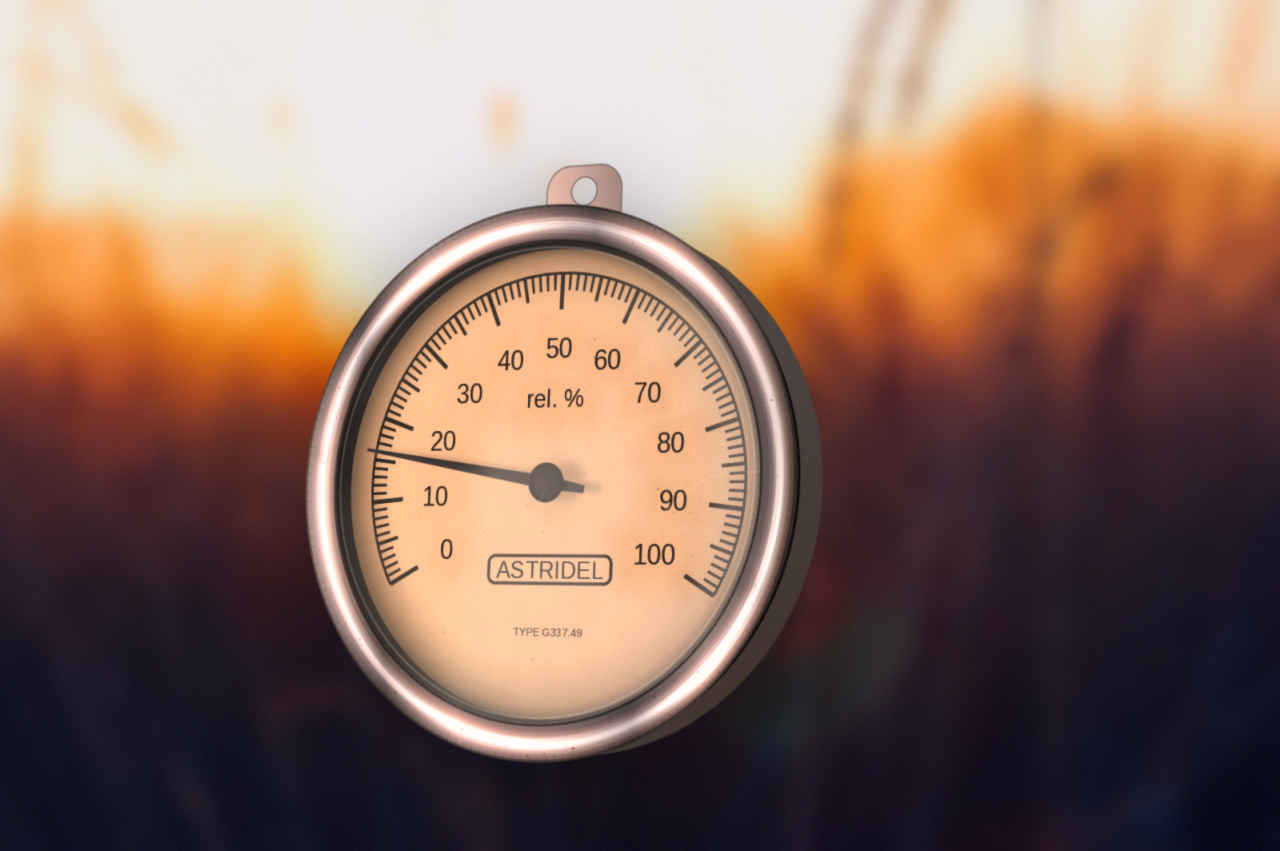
16 %
